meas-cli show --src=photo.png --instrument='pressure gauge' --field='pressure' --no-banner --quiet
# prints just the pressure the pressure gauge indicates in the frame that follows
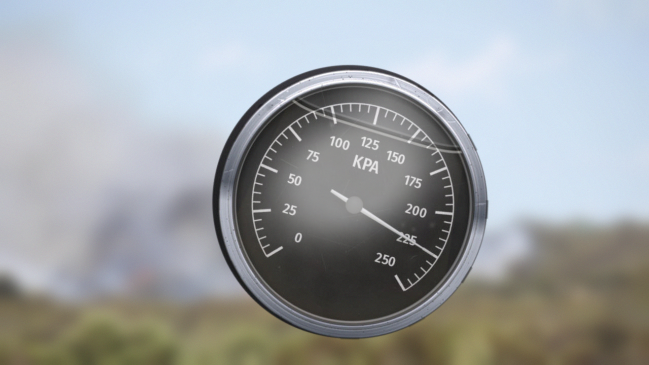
225 kPa
